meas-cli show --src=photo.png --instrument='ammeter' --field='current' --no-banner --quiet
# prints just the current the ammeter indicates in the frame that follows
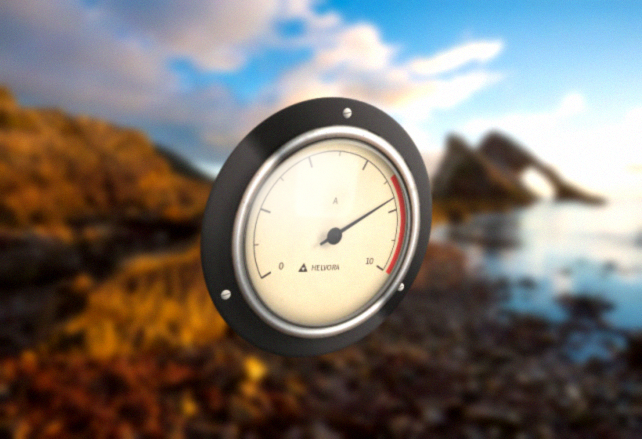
7.5 A
